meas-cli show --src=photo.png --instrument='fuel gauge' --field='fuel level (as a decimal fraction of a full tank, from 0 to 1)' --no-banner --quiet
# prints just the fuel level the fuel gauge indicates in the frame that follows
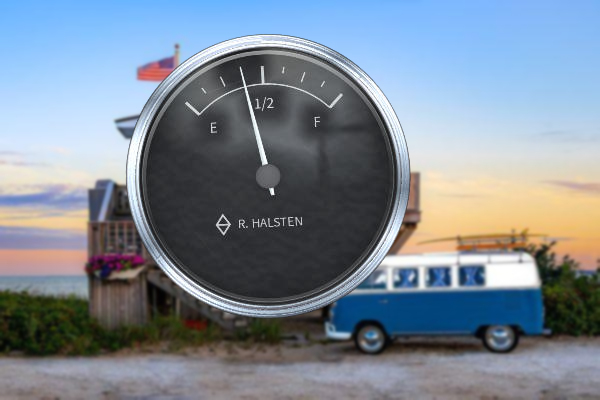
0.375
